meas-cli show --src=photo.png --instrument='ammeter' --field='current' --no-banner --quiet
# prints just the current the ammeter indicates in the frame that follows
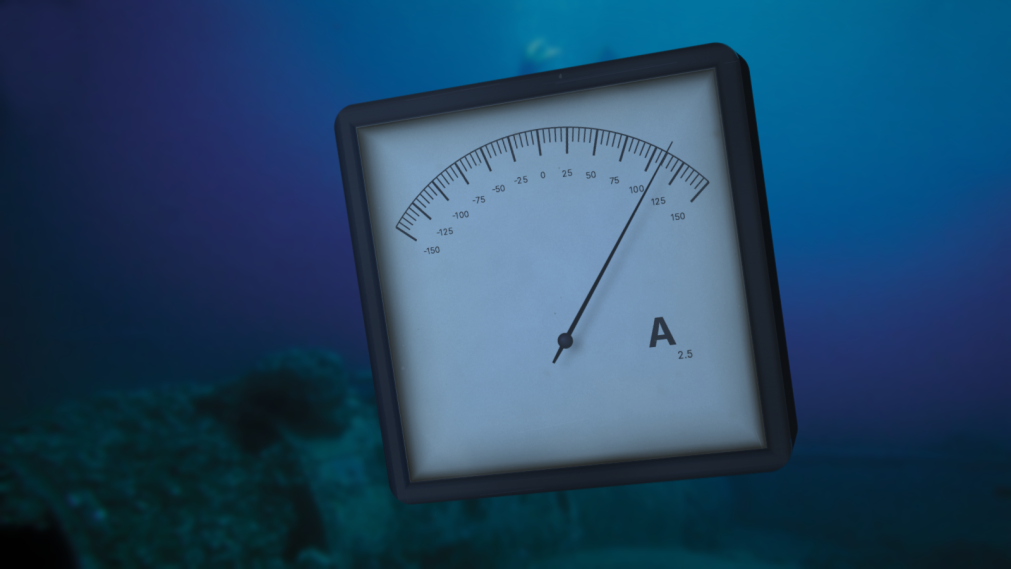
110 A
